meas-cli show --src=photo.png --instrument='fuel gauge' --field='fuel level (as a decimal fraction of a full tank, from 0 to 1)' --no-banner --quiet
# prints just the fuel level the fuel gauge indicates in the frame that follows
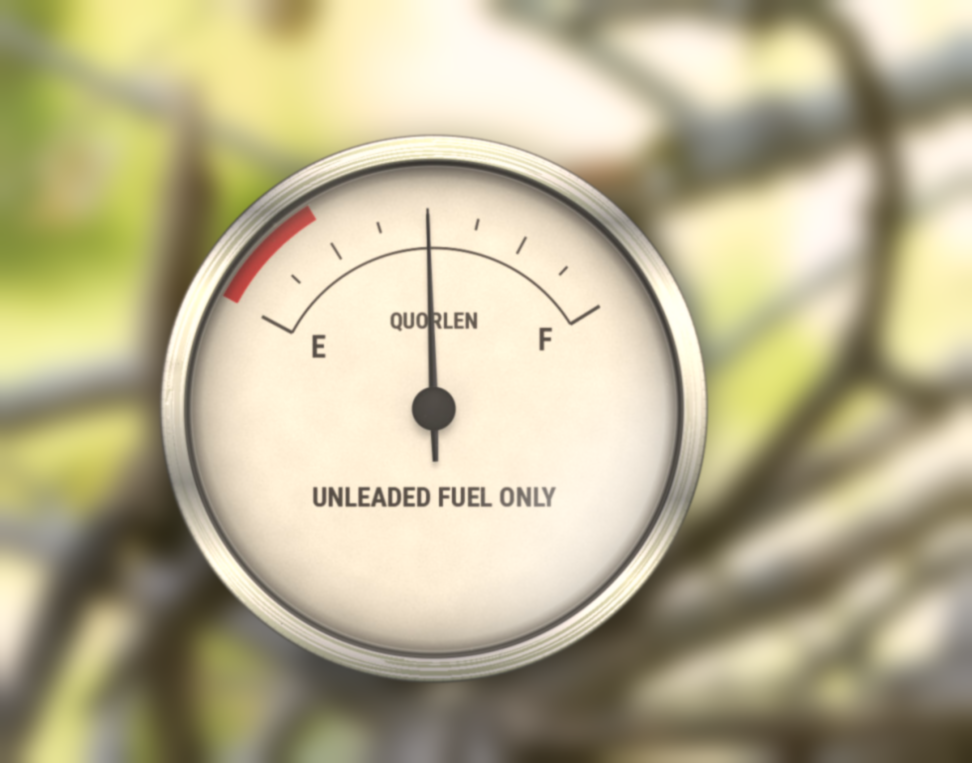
0.5
